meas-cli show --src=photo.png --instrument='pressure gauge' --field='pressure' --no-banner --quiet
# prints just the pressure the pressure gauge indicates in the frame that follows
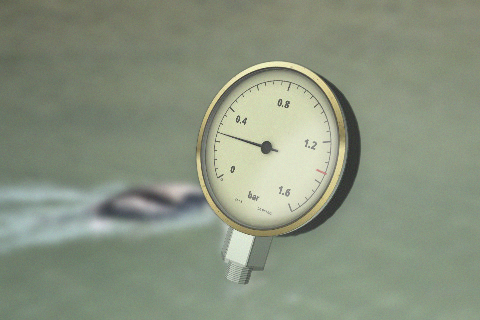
0.25 bar
